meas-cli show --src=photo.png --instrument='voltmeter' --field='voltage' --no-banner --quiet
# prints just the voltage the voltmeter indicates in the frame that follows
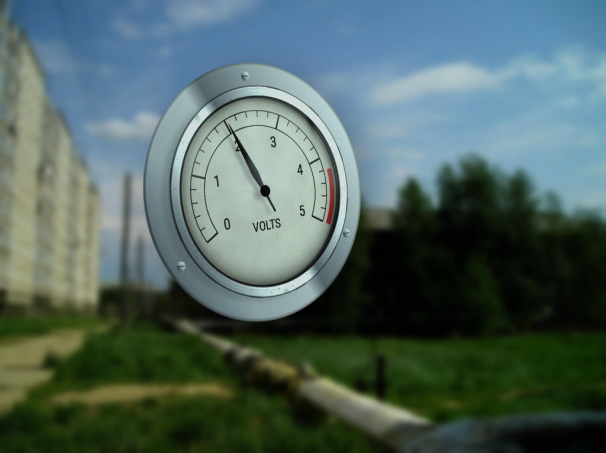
2 V
